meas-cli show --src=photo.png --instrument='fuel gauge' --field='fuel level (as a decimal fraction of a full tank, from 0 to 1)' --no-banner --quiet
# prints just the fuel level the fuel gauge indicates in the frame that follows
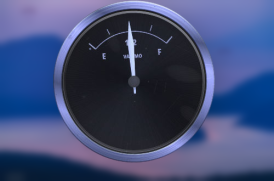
0.5
